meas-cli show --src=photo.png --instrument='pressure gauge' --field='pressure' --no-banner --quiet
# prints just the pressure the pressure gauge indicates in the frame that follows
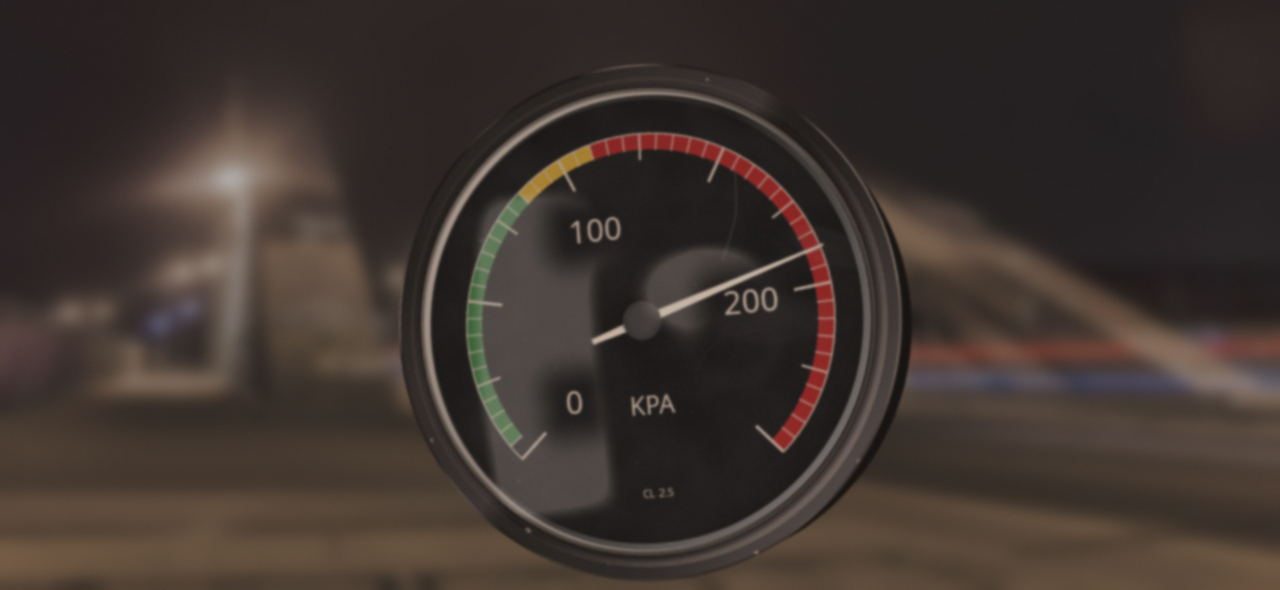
190 kPa
